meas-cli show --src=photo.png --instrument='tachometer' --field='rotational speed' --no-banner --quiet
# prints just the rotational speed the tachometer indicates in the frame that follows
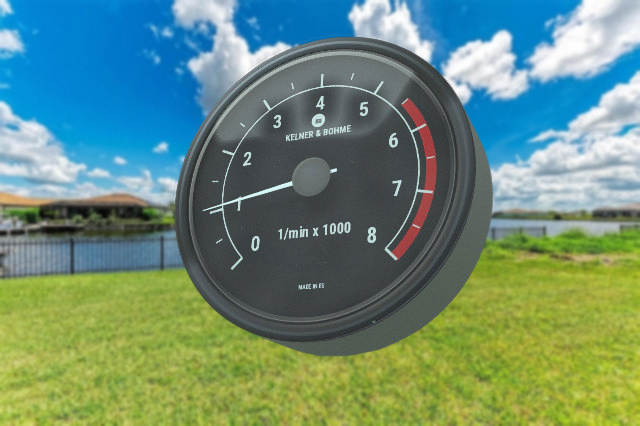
1000 rpm
